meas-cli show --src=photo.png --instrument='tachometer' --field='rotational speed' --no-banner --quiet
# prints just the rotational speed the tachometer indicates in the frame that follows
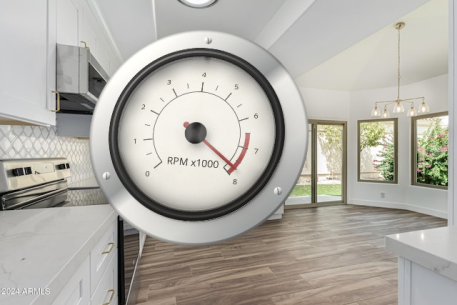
7750 rpm
